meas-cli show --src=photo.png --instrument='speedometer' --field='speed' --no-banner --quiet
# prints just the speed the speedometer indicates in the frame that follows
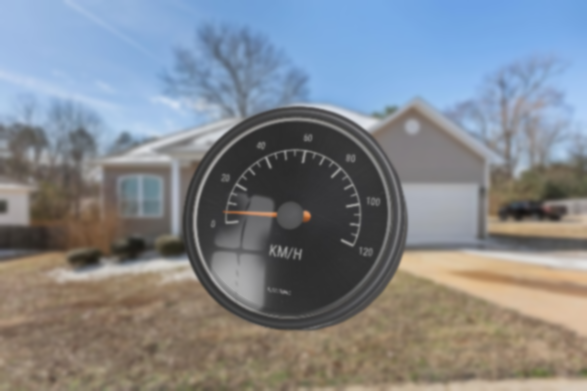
5 km/h
